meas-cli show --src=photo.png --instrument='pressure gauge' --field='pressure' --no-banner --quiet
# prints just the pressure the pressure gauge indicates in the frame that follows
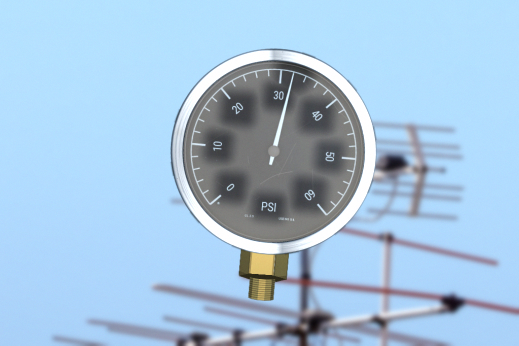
32 psi
